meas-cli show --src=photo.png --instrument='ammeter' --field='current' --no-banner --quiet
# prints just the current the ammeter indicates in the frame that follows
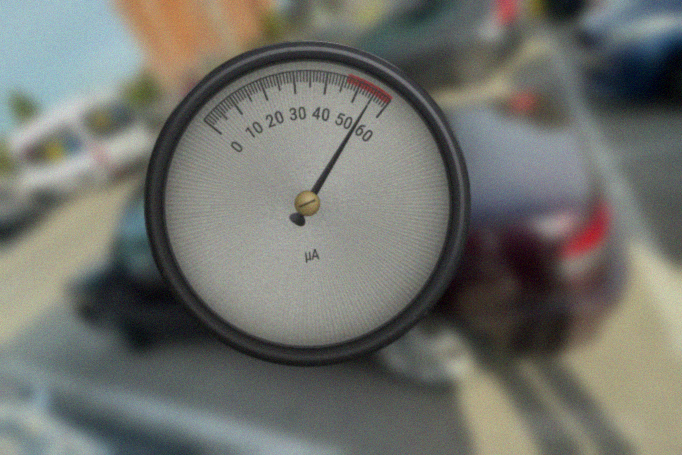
55 µA
